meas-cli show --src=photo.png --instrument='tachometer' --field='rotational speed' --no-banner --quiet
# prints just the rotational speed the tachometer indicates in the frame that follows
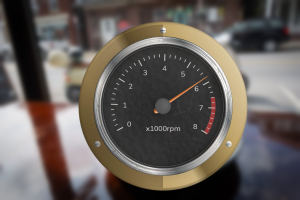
5800 rpm
